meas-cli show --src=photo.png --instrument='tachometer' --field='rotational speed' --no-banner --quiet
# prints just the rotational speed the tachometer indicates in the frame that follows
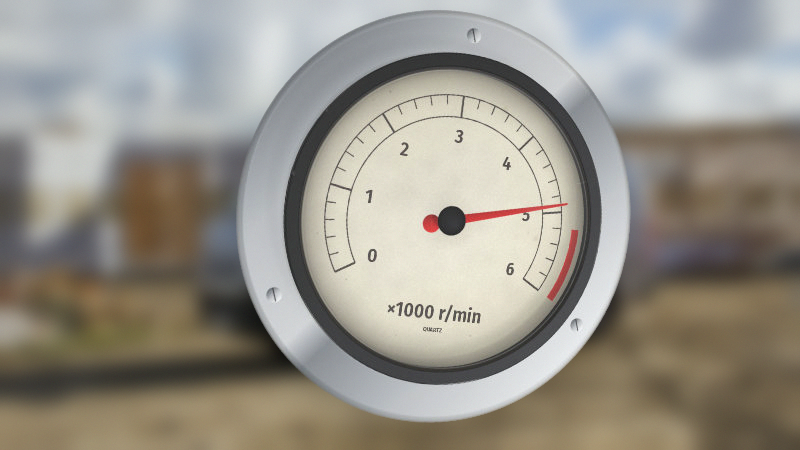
4900 rpm
